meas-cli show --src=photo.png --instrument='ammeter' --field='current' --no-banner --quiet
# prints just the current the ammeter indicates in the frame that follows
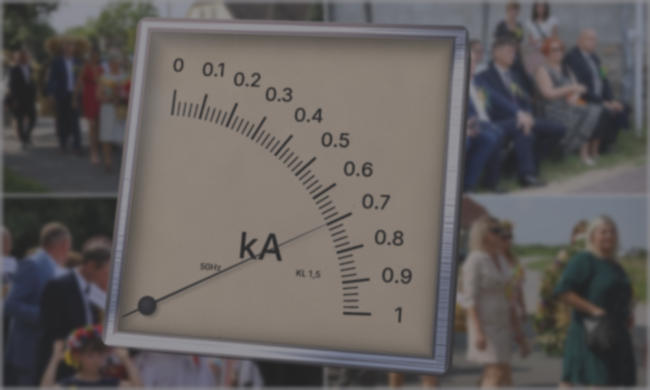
0.7 kA
